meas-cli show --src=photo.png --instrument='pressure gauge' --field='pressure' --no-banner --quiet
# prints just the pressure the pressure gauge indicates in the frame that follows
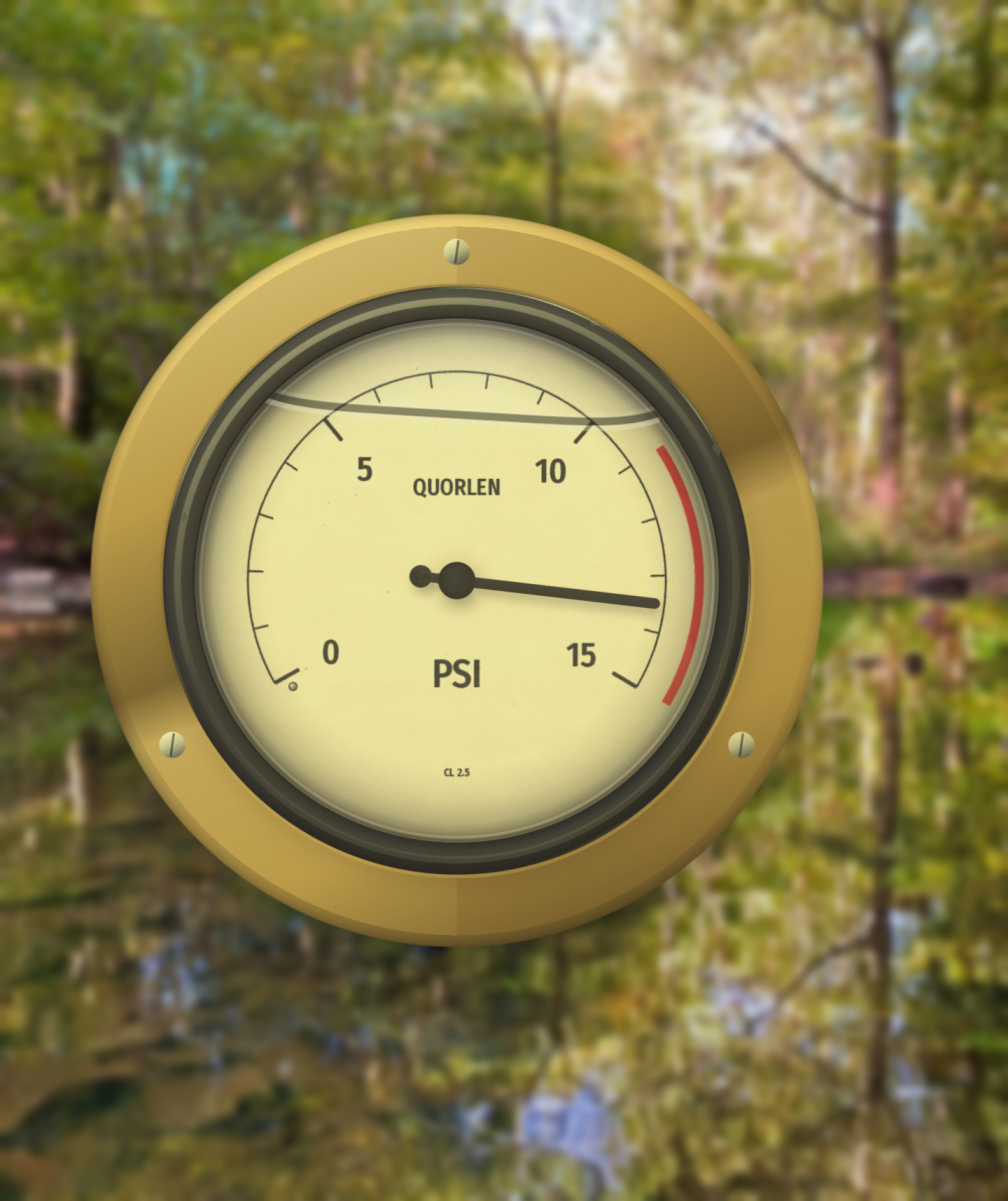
13.5 psi
